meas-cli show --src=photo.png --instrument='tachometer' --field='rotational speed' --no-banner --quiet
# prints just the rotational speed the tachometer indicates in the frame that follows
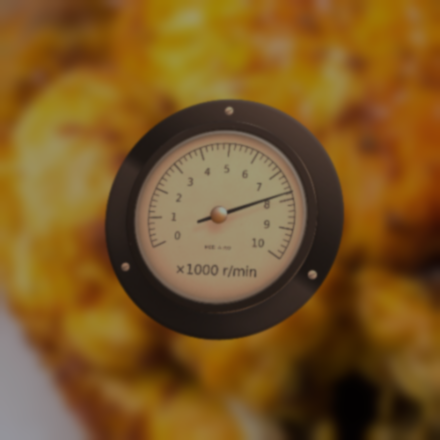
7800 rpm
